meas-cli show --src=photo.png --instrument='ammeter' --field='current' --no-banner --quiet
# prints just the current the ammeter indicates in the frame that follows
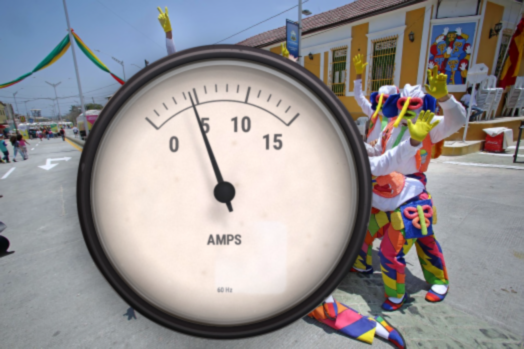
4.5 A
